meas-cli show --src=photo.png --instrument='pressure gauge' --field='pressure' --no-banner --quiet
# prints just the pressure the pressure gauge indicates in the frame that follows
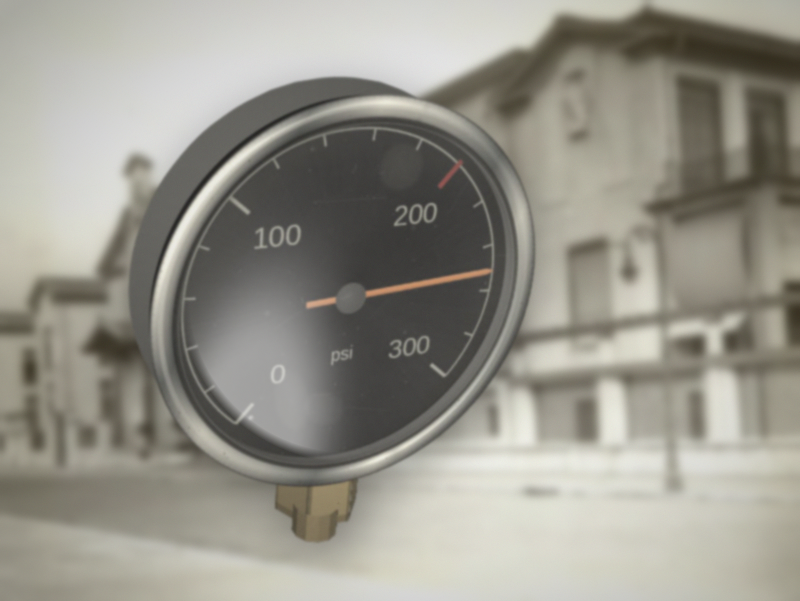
250 psi
